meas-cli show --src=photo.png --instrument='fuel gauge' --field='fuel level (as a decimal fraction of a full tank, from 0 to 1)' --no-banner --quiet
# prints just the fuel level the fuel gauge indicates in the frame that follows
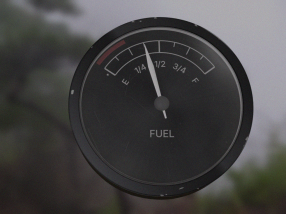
0.375
